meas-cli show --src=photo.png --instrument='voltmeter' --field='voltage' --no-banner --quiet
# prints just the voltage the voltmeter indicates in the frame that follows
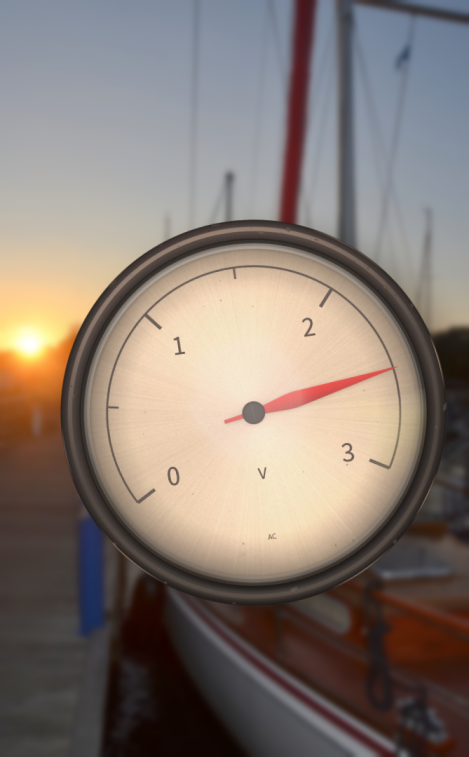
2.5 V
